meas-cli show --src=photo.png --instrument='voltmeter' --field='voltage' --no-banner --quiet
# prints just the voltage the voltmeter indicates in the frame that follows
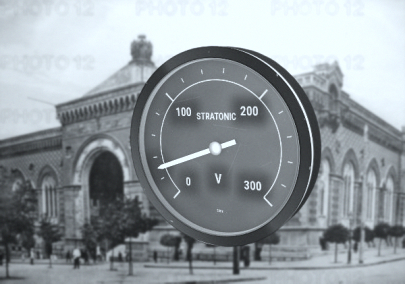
30 V
